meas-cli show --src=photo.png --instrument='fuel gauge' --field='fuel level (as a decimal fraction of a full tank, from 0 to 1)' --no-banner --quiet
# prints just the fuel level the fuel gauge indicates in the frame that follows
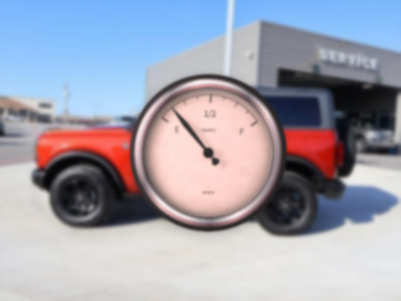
0.125
